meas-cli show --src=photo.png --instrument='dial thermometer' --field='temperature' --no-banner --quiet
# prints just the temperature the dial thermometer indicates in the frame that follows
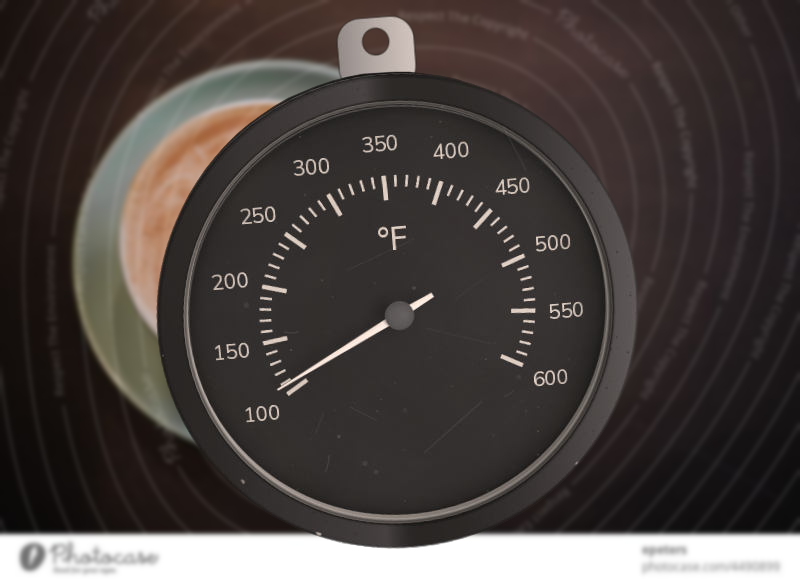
110 °F
